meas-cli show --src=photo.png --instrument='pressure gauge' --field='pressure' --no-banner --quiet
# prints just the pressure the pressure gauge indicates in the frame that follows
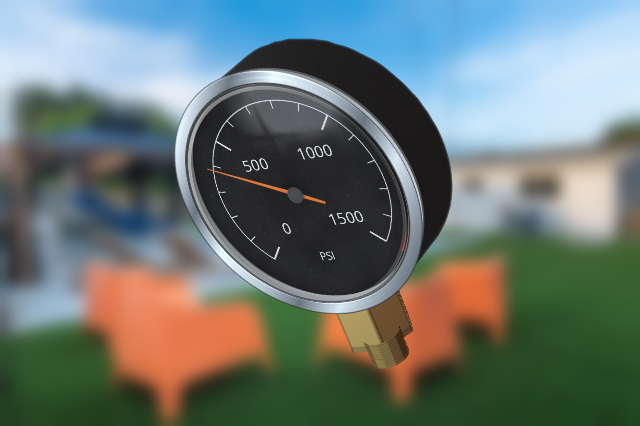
400 psi
